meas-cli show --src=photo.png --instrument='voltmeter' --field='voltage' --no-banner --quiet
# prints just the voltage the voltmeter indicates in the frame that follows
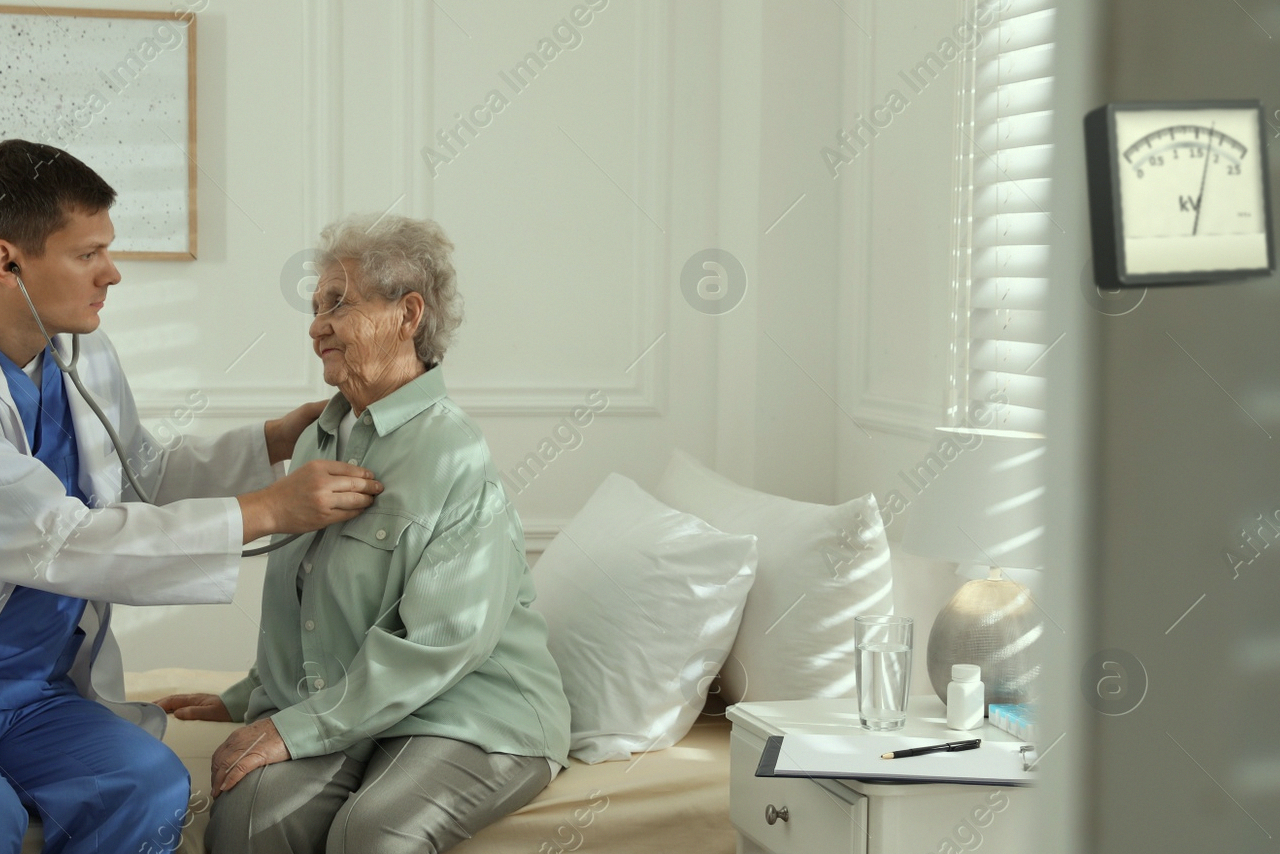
1.75 kV
